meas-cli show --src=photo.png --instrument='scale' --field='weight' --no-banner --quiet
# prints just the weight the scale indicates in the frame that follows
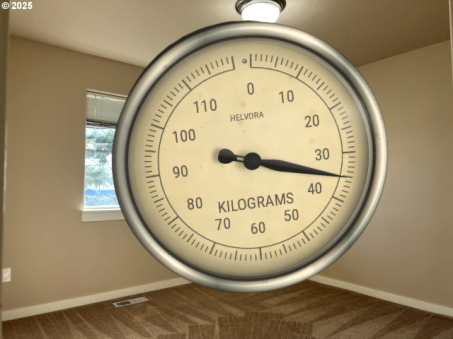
35 kg
